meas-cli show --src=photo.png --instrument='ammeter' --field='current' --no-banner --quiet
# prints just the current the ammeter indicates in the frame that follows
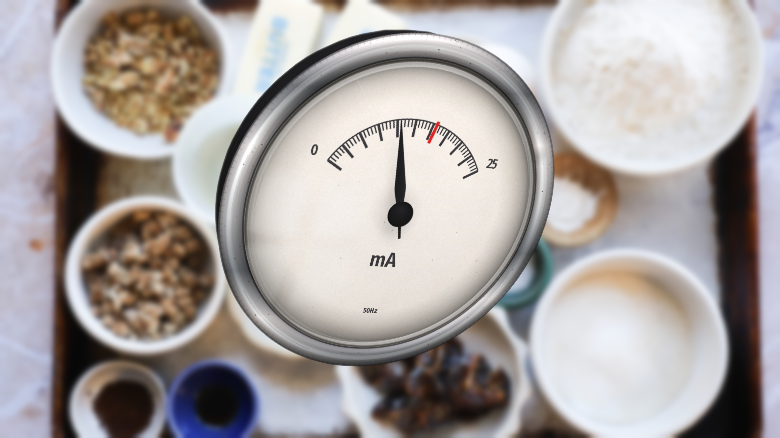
10 mA
